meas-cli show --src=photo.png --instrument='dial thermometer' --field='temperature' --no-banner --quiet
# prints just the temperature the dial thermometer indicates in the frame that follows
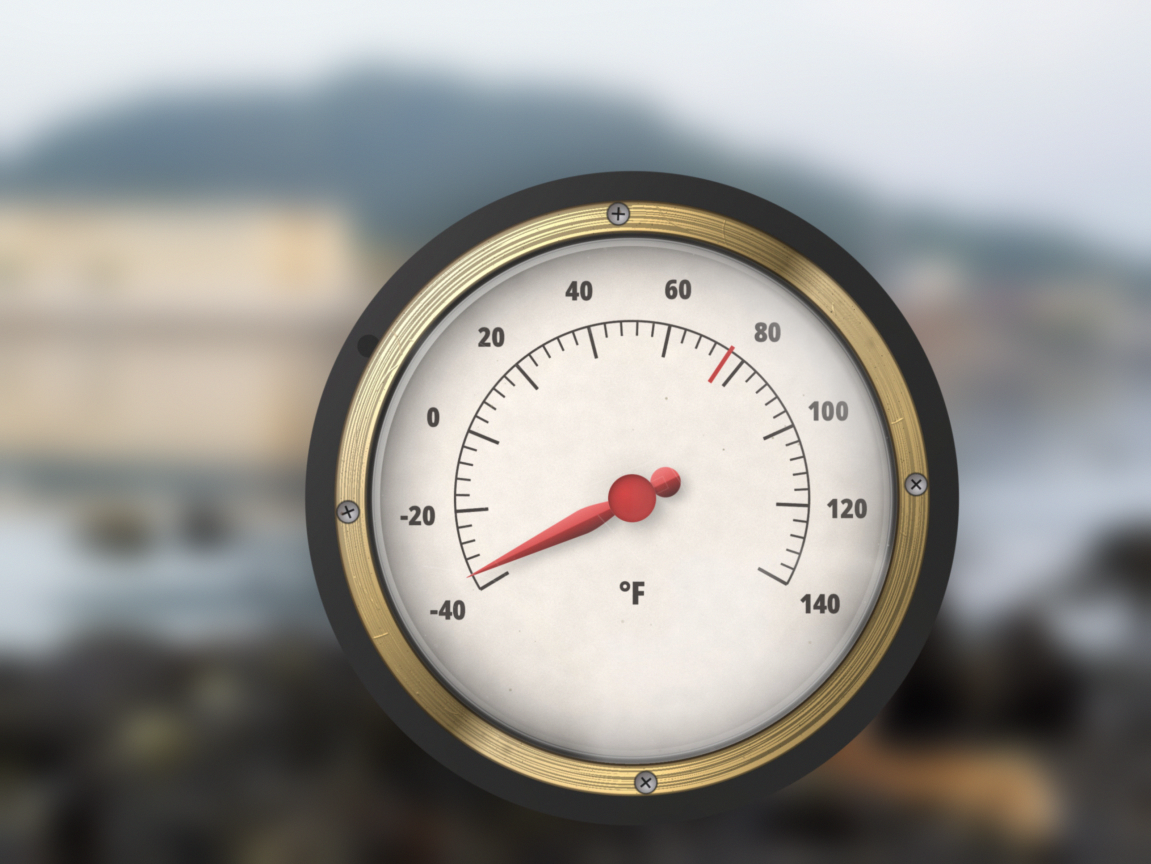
-36 °F
